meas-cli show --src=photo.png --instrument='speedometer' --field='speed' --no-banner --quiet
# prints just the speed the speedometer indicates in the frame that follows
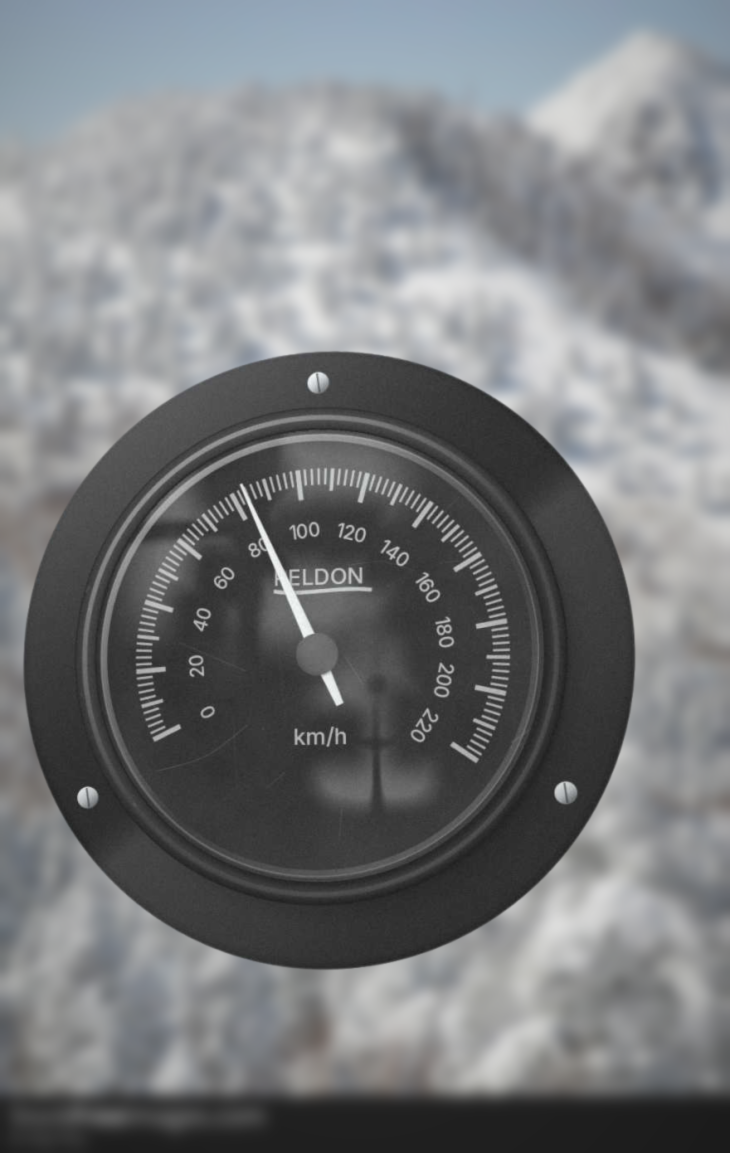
84 km/h
